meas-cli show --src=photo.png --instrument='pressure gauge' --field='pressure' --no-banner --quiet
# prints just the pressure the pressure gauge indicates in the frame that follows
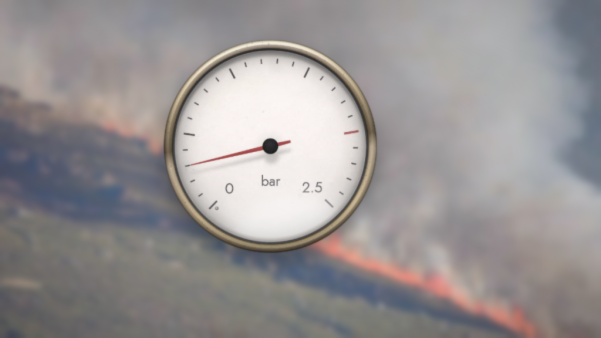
0.3 bar
